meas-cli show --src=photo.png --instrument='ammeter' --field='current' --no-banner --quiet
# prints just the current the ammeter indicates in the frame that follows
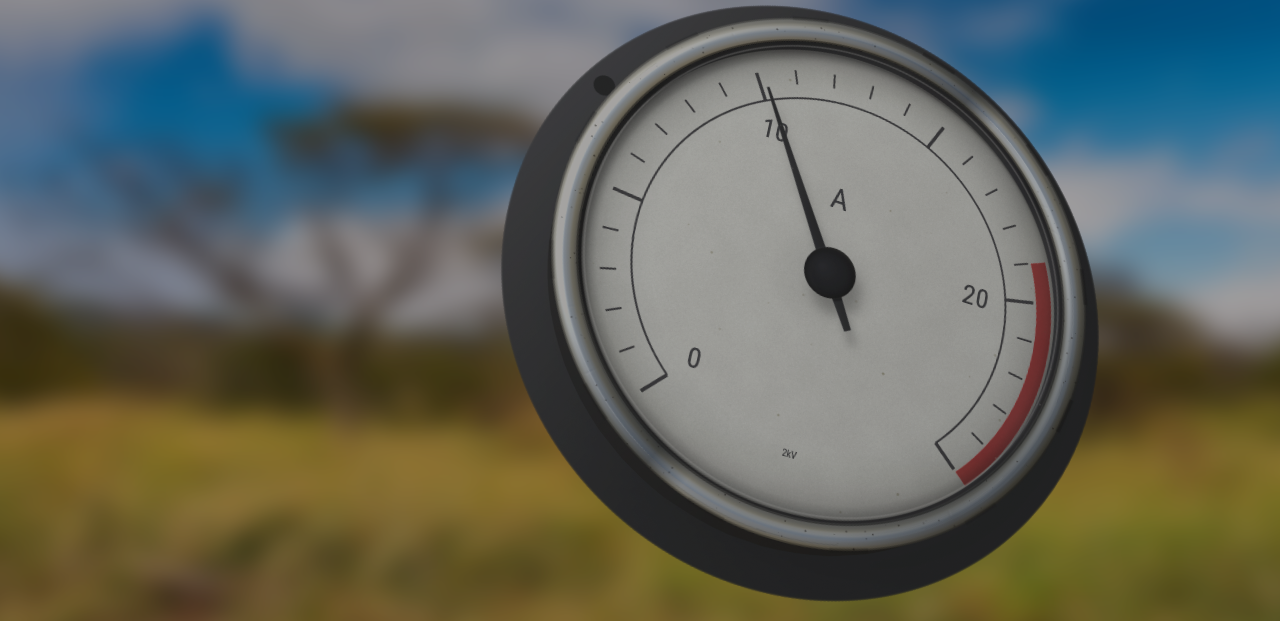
10 A
